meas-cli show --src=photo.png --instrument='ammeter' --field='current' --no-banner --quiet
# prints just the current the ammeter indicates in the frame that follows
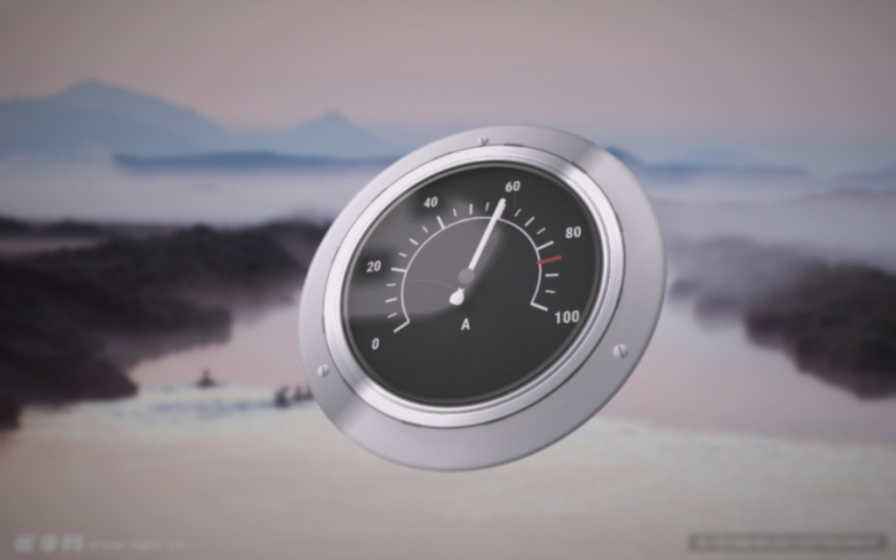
60 A
